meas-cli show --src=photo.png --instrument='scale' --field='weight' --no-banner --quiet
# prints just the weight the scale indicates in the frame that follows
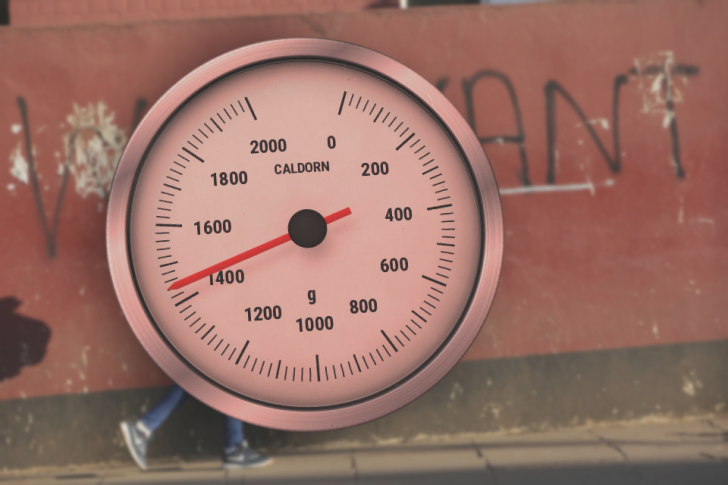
1440 g
